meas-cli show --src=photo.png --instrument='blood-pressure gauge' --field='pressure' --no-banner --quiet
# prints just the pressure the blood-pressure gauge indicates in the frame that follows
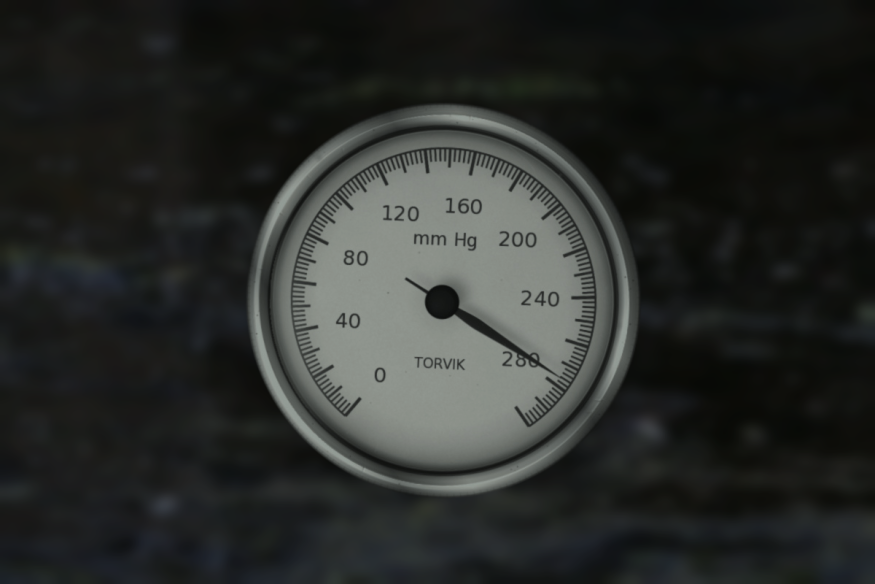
276 mmHg
